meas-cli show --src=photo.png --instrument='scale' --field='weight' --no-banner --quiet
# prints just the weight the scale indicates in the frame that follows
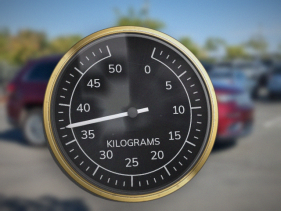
37 kg
